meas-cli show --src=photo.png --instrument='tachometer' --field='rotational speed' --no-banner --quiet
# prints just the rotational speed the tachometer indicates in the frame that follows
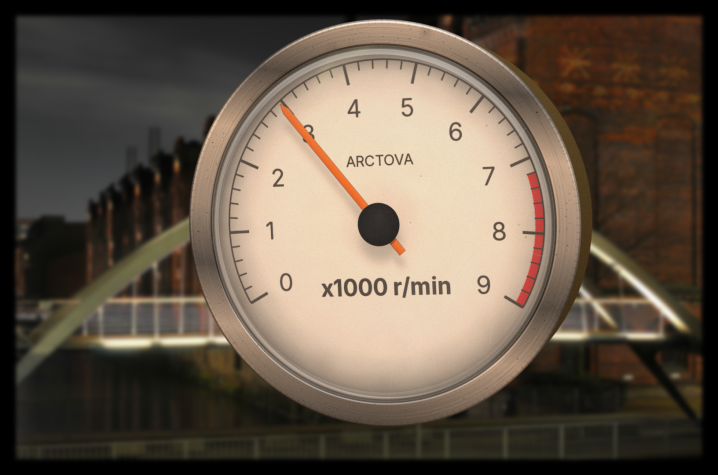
3000 rpm
